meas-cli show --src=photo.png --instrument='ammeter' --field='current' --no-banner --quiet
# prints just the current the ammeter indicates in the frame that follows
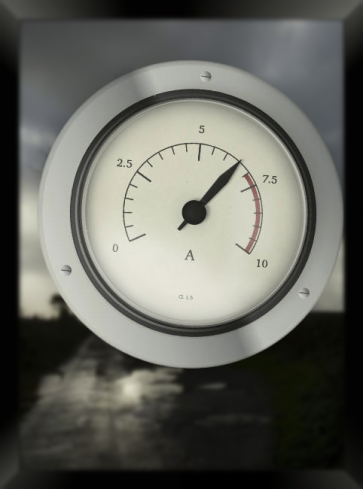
6.5 A
